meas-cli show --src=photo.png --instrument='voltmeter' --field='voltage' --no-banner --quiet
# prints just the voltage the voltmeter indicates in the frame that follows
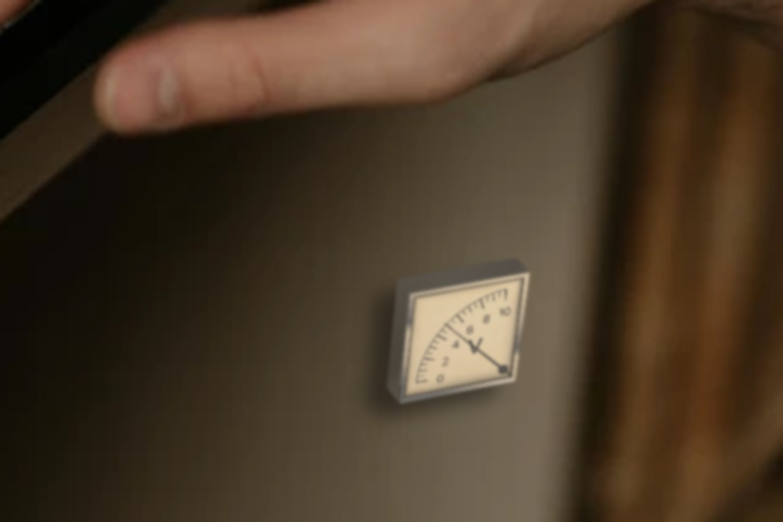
5 V
